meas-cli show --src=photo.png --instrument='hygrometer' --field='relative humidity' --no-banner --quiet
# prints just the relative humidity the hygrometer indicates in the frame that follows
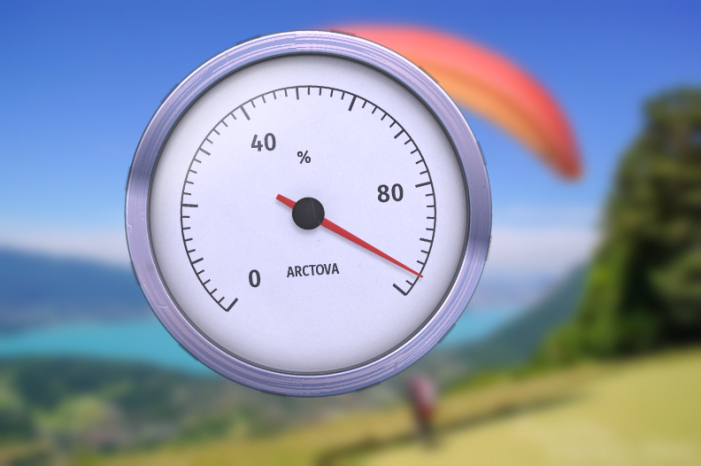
96 %
